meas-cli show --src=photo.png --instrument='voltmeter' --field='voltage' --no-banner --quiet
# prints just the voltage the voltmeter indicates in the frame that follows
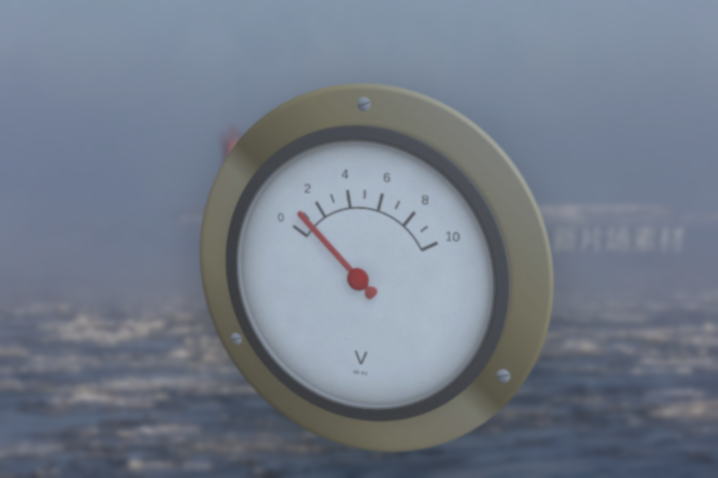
1 V
